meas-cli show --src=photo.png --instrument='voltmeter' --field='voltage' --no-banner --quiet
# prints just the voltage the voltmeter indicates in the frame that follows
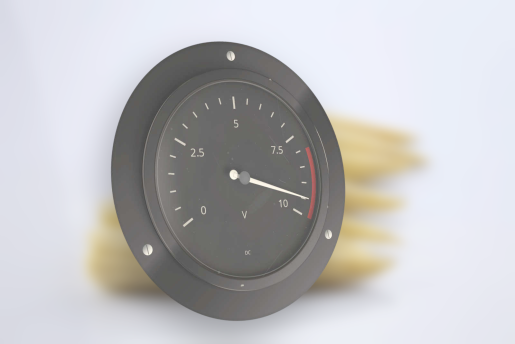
9.5 V
